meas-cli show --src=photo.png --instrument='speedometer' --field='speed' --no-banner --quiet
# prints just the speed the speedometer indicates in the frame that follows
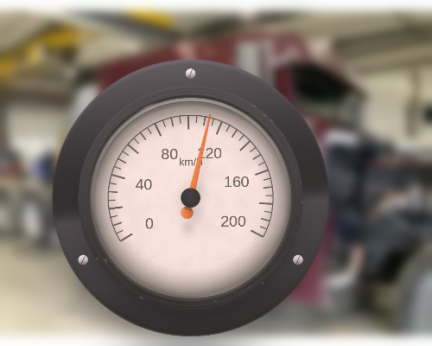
112.5 km/h
